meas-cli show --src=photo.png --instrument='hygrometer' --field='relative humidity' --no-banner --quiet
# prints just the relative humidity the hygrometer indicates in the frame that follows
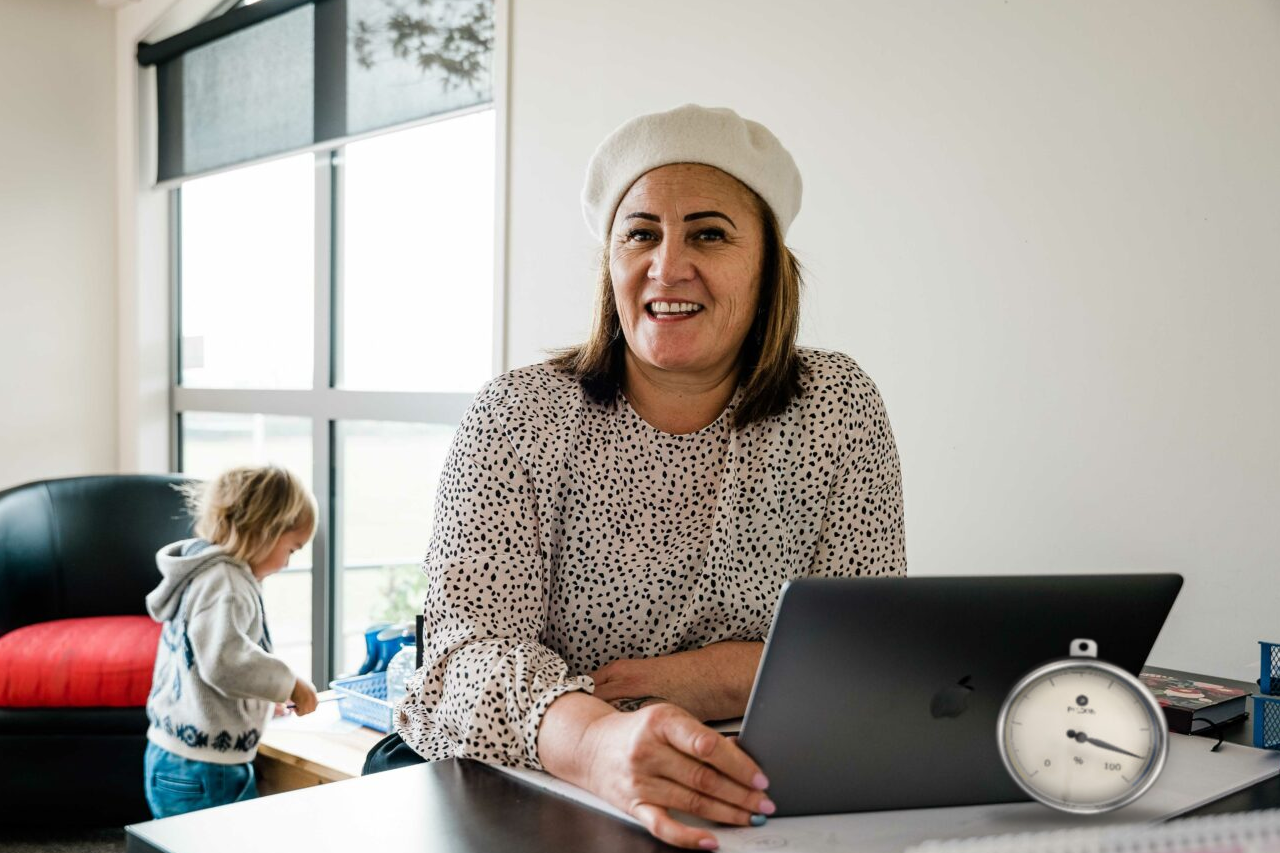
90 %
